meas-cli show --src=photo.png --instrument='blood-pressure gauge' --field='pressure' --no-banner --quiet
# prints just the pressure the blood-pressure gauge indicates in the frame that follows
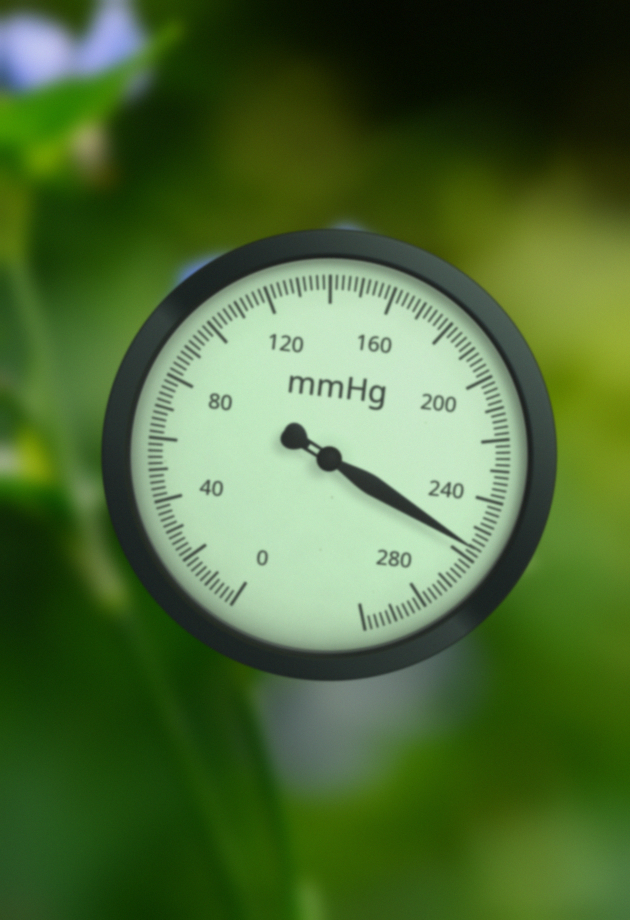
256 mmHg
